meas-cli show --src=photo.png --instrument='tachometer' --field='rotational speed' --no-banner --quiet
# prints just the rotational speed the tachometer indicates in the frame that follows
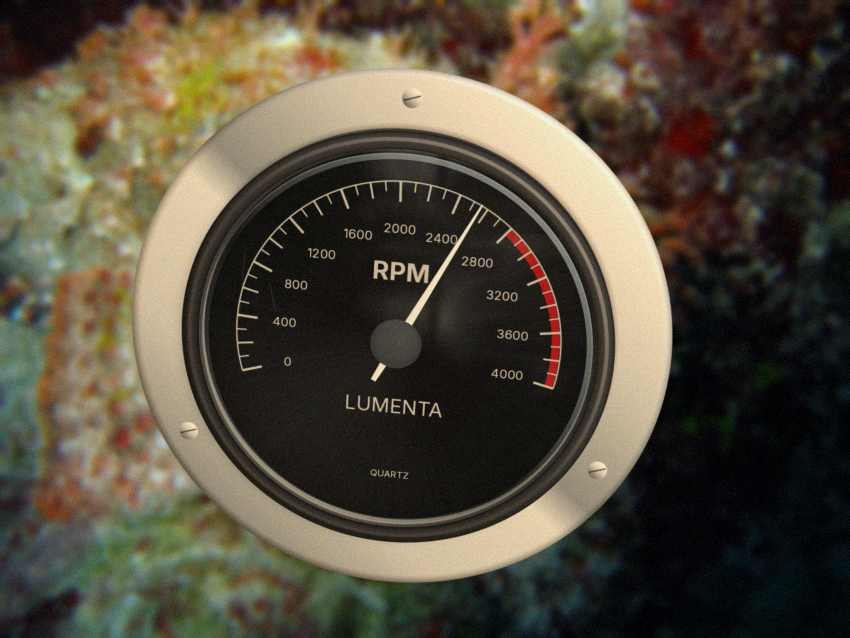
2550 rpm
